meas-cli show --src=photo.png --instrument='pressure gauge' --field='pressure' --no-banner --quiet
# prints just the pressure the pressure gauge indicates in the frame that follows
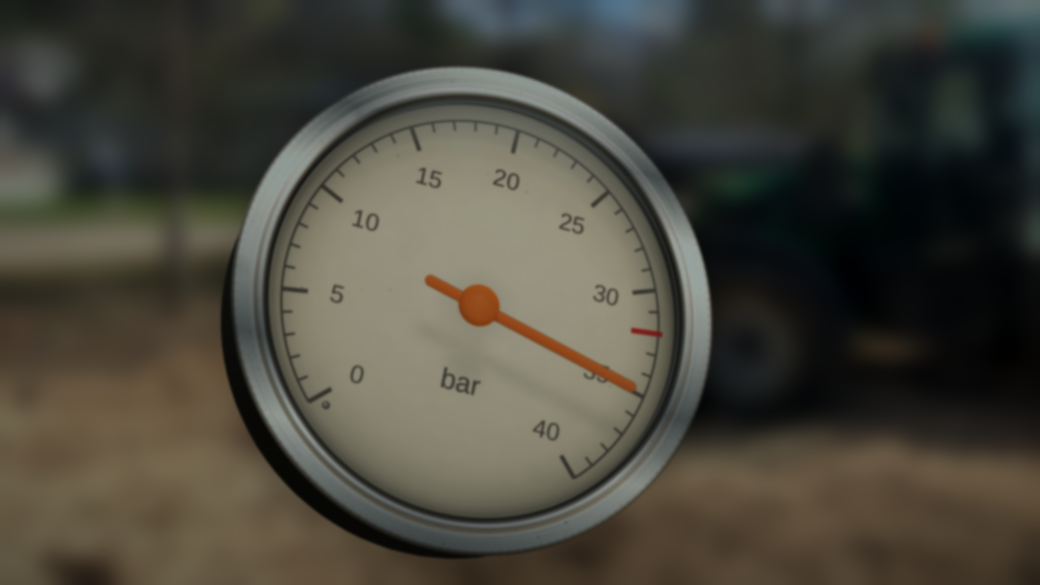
35 bar
